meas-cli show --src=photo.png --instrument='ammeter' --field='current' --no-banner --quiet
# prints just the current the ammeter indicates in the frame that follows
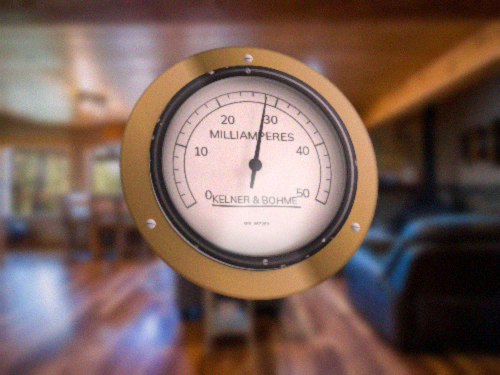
28 mA
